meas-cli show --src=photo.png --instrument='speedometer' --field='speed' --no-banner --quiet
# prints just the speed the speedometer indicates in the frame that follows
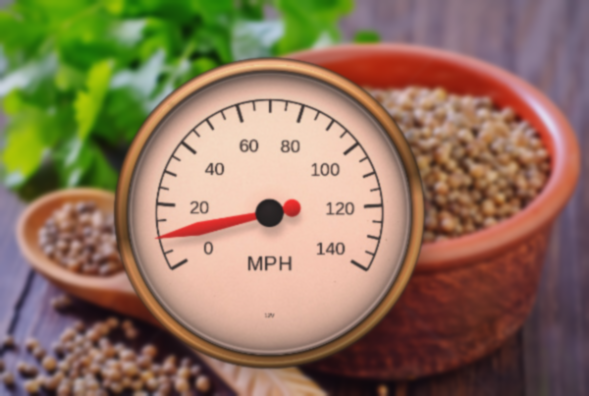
10 mph
